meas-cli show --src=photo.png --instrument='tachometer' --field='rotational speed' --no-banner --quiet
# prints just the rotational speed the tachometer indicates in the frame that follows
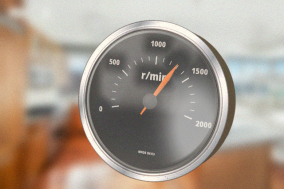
1300 rpm
